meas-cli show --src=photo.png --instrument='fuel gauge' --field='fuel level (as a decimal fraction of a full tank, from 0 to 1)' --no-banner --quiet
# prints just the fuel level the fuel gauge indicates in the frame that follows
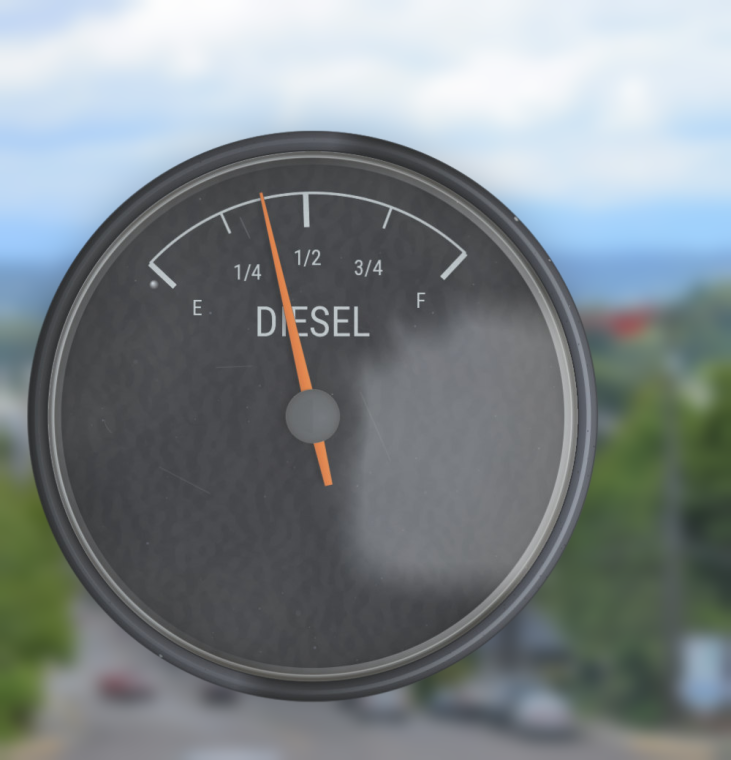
0.375
